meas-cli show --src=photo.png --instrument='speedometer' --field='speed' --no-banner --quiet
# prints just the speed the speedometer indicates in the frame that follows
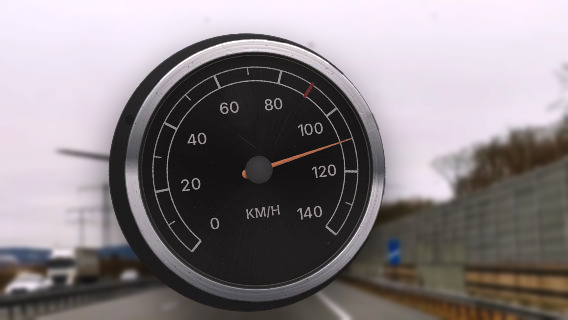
110 km/h
